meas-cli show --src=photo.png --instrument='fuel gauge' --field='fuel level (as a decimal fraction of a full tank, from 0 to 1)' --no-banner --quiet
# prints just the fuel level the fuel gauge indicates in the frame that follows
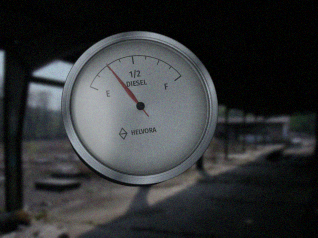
0.25
